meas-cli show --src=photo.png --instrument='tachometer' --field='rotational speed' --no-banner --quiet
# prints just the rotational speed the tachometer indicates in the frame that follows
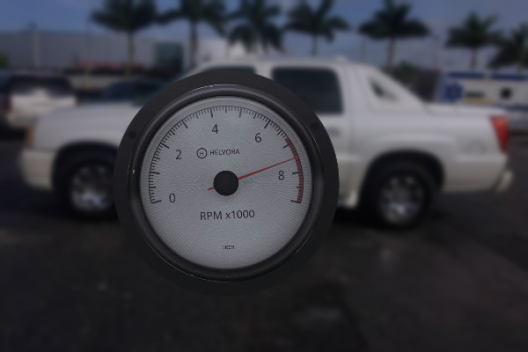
7500 rpm
